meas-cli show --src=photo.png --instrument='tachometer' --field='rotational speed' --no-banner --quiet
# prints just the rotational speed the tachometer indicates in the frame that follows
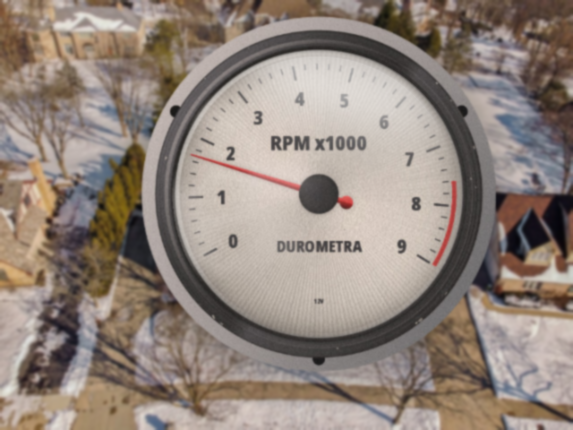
1700 rpm
